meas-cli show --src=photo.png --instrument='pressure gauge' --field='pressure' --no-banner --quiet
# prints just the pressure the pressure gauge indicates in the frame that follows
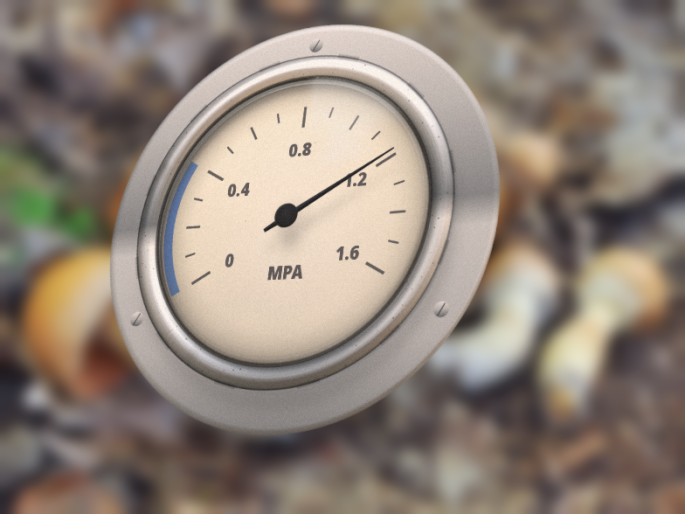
1.2 MPa
